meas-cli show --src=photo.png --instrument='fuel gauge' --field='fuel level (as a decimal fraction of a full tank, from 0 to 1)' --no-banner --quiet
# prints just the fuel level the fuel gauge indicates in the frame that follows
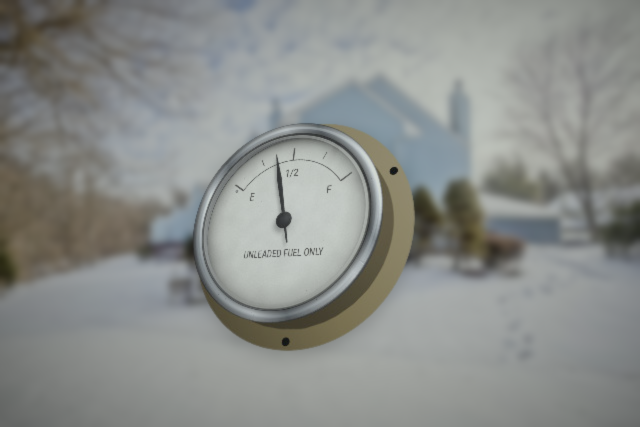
0.375
